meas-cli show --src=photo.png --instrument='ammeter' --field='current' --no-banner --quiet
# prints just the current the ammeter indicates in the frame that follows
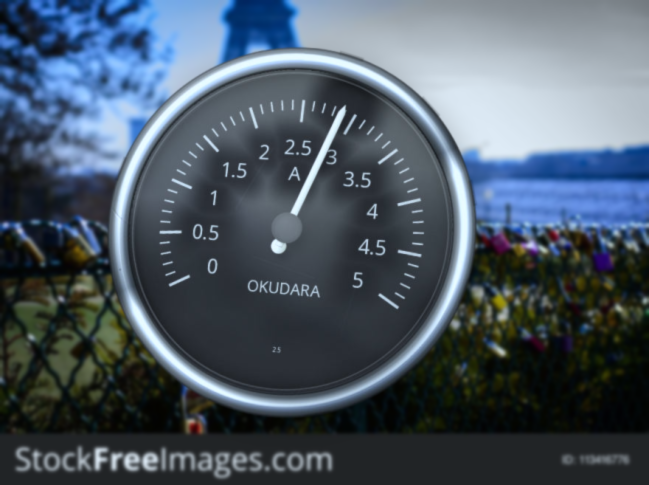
2.9 A
